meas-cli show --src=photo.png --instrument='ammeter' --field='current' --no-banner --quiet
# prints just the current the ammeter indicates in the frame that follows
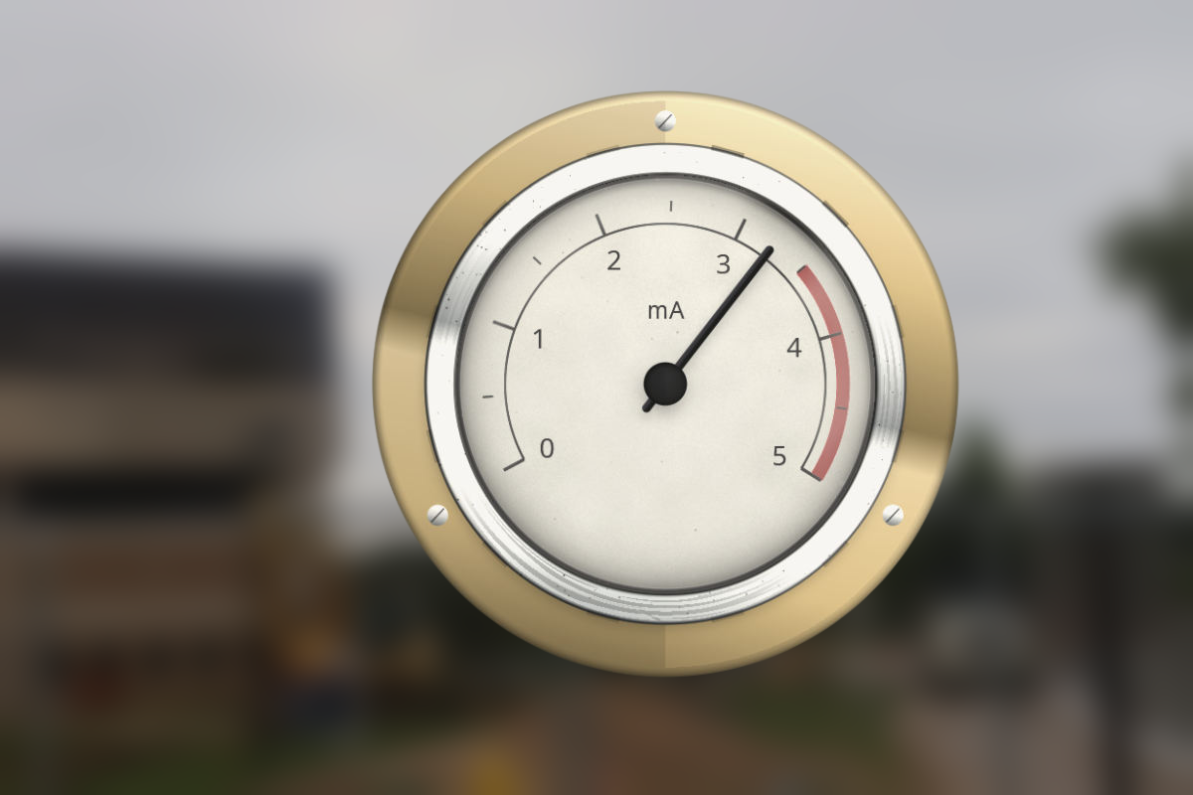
3.25 mA
